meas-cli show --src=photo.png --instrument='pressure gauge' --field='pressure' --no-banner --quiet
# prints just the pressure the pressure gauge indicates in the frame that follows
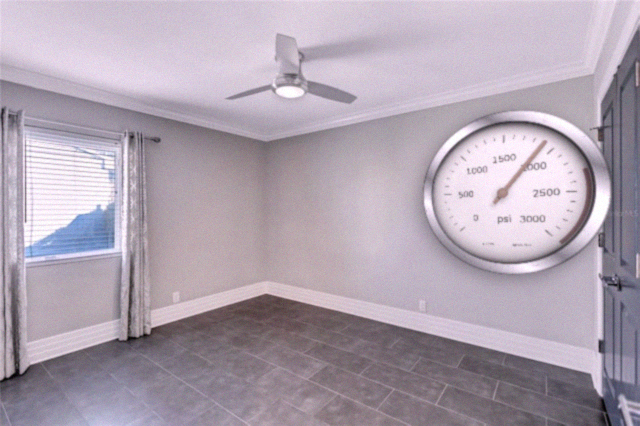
1900 psi
